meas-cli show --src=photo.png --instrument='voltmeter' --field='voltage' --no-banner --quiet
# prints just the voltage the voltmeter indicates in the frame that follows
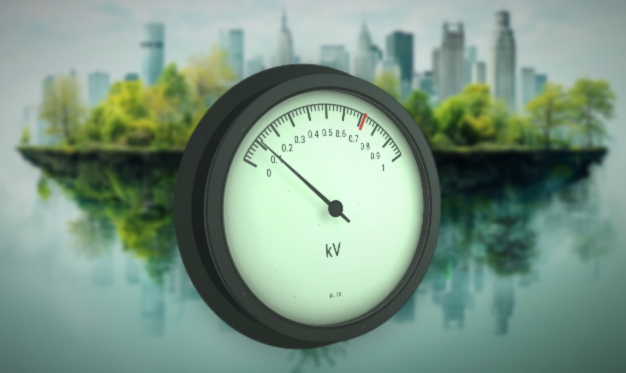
0.1 kV
